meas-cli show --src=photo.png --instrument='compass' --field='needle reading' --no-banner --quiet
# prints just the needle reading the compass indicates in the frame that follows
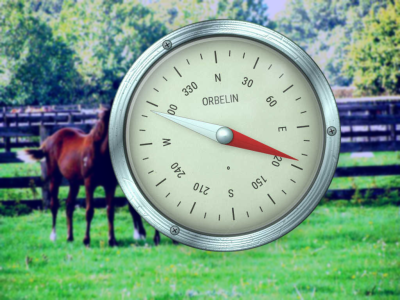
115 °
